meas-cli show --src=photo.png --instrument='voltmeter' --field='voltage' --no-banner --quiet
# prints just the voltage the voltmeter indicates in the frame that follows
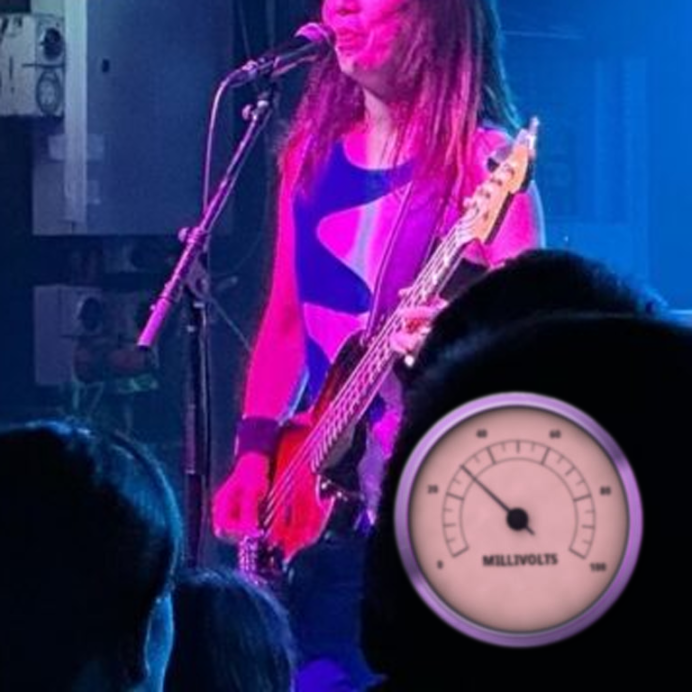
30 mV
